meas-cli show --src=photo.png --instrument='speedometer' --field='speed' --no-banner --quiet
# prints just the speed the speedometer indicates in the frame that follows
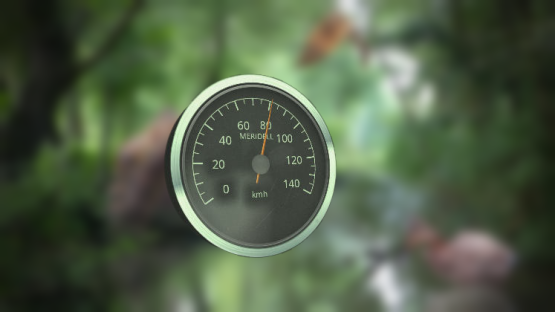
80 km/h
